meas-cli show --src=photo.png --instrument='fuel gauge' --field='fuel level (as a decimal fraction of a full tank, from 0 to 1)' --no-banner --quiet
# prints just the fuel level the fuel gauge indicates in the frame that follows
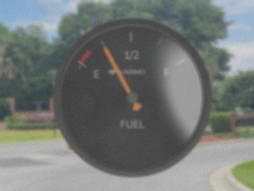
0.25
